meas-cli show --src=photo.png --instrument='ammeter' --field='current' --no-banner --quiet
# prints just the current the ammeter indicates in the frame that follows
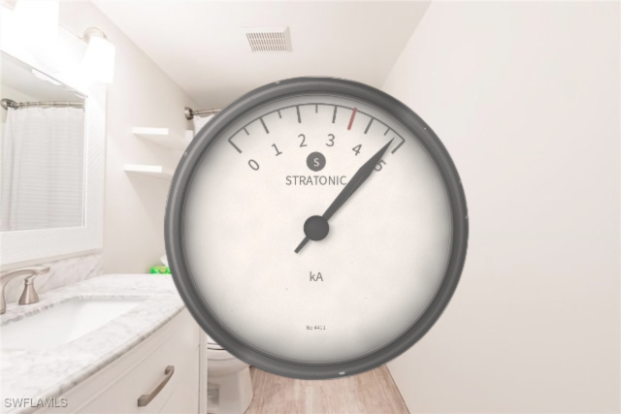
4.75 kA
